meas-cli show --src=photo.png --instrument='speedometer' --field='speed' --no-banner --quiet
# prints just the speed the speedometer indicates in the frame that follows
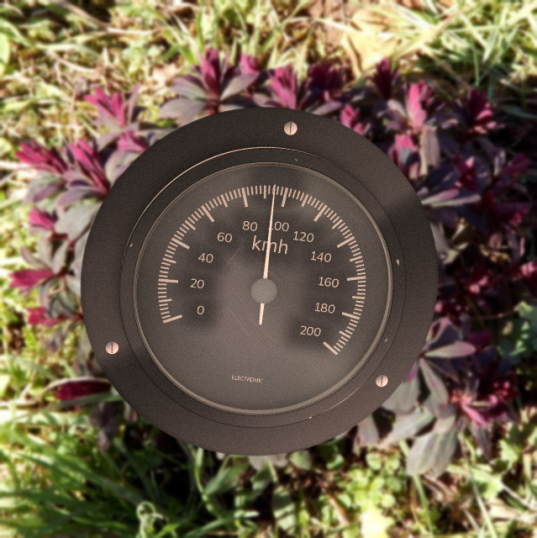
94 km/h
